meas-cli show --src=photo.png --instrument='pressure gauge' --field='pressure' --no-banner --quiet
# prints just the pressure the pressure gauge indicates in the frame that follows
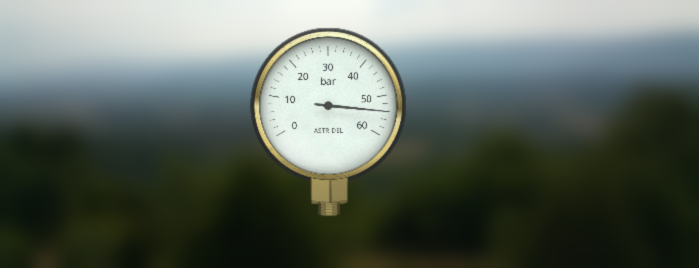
54 bar
